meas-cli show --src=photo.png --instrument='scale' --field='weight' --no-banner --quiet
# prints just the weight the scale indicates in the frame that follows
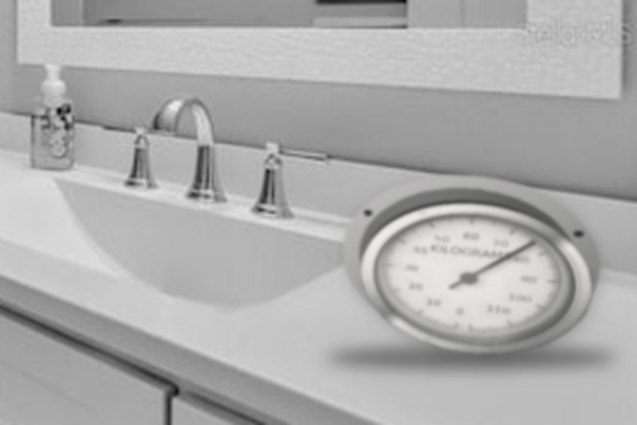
75 kg
